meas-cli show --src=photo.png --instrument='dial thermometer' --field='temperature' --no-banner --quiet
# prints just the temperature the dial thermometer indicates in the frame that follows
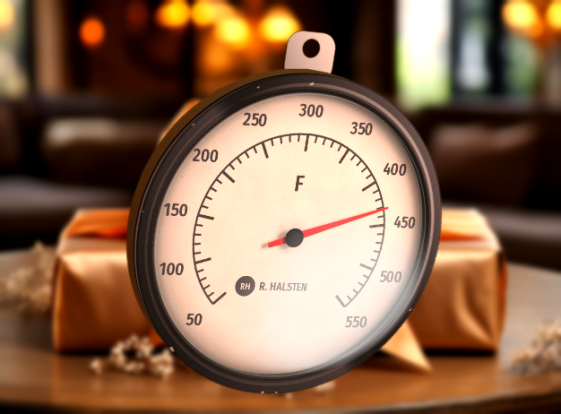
430 °F
